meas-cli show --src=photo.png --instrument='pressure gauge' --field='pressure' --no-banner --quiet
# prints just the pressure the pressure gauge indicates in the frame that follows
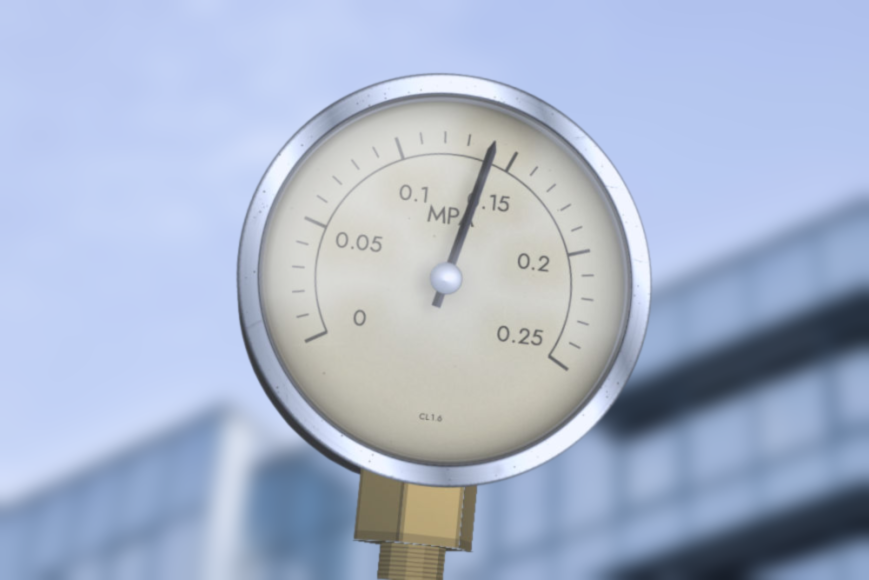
0.14 MPa
